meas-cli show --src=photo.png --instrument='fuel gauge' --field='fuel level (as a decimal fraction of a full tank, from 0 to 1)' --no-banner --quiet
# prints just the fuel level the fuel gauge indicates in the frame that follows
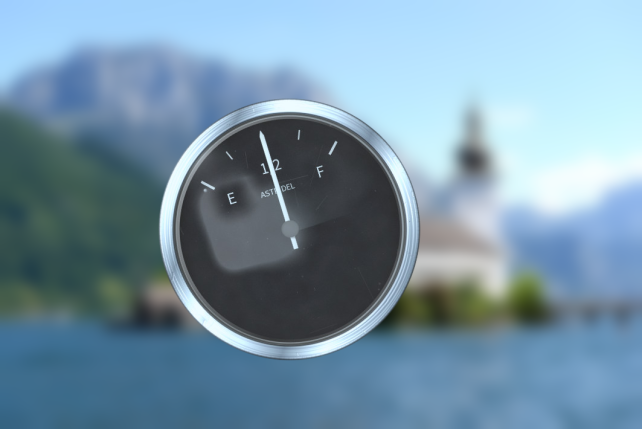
0.5
